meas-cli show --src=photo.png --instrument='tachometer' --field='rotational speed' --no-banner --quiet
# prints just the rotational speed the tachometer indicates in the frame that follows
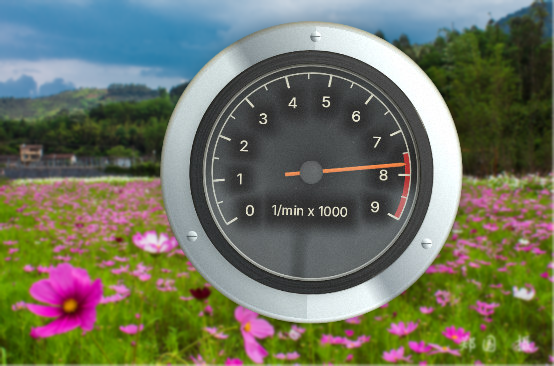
7750 rpm
